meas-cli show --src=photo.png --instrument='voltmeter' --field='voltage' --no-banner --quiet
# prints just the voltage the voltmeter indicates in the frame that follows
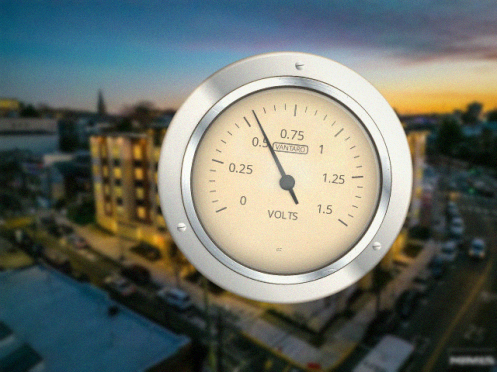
0.55 V
